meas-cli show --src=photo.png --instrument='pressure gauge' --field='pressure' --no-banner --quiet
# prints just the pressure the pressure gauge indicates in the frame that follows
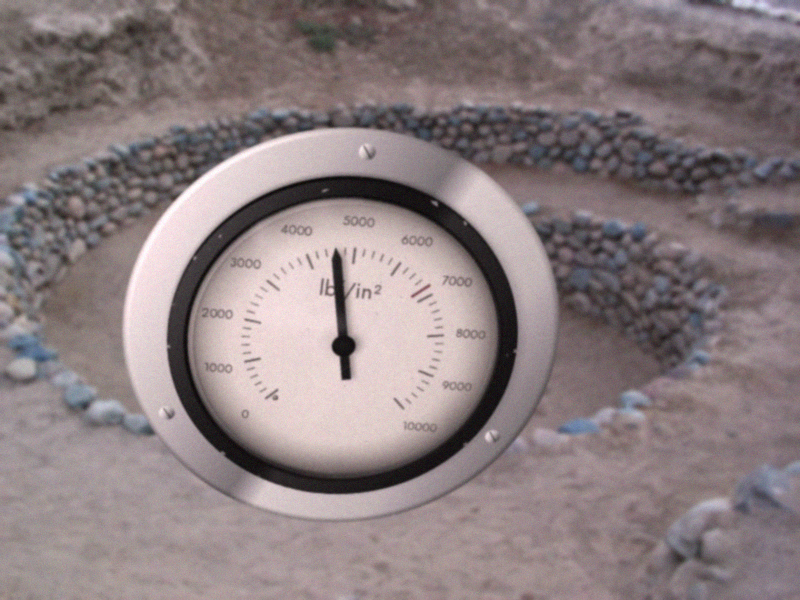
4600 psi
